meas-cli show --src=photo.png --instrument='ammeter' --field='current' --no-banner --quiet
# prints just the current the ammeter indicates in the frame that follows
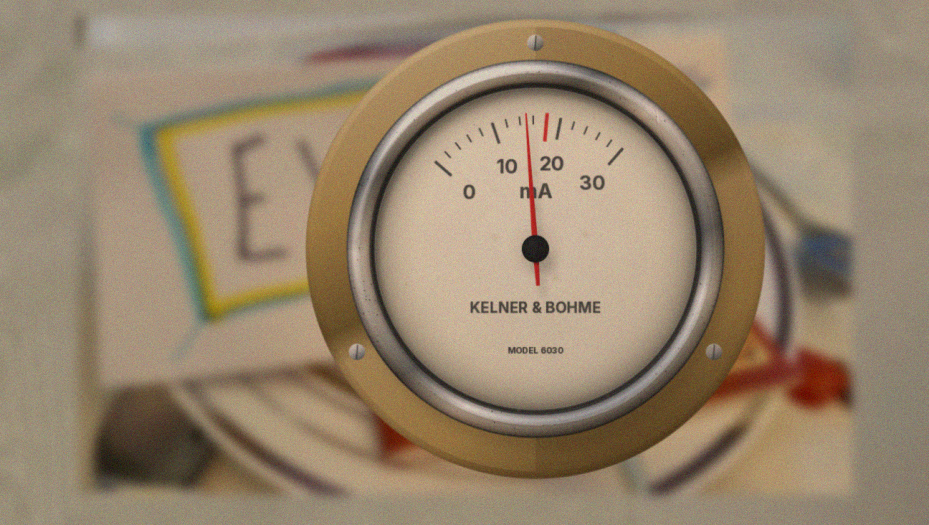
15 mA
